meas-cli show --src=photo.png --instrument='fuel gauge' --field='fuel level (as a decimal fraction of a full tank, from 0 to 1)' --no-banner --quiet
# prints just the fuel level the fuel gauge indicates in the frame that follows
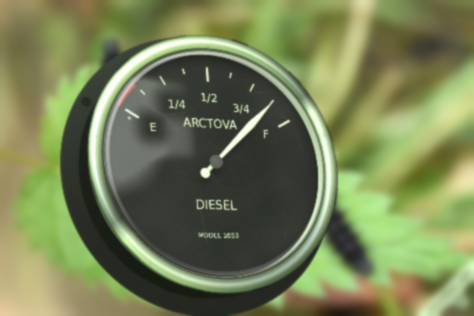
0.875
